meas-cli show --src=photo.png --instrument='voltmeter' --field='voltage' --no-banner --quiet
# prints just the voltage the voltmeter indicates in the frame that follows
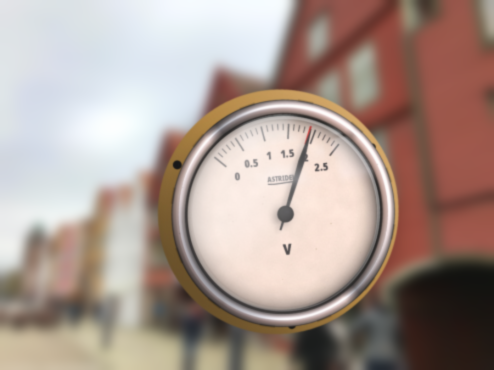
1.9 V
